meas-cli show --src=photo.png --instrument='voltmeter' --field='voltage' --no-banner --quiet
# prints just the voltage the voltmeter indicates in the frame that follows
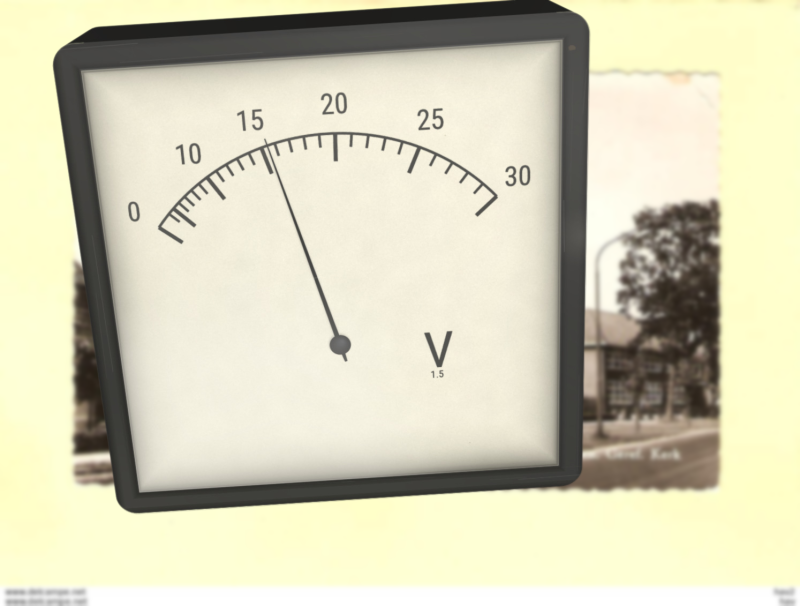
15.5 V
